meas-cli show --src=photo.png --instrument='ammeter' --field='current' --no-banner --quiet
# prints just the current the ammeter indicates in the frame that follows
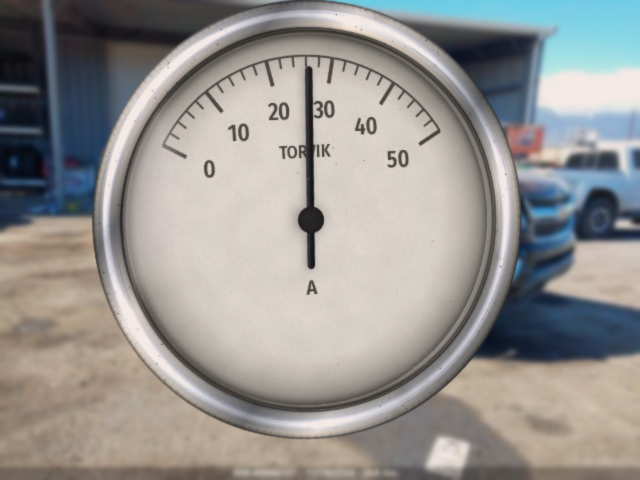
26 A
